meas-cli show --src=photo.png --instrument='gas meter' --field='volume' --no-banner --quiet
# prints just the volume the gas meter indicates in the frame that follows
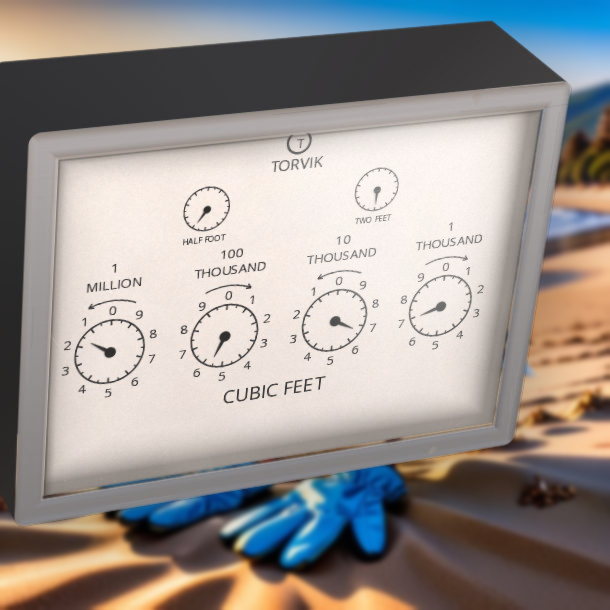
156700 ft³
